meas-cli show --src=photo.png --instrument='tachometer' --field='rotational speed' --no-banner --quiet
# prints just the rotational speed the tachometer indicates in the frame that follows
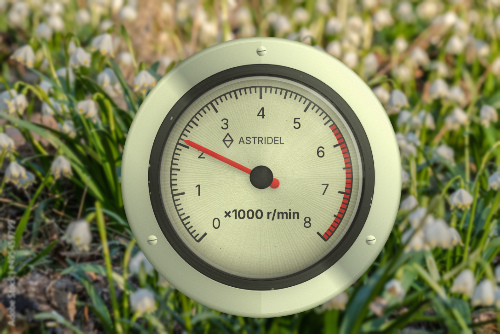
2100 rpm
